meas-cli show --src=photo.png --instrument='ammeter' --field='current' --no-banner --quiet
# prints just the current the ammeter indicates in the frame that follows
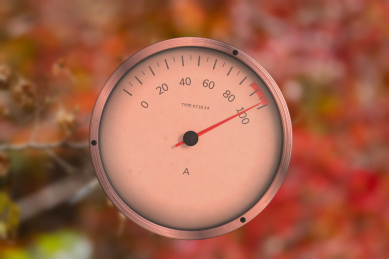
97.5 A
